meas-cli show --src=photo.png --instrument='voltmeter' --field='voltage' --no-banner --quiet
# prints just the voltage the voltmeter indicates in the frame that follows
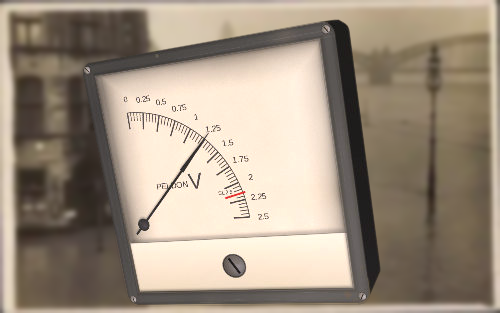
1.25 V
